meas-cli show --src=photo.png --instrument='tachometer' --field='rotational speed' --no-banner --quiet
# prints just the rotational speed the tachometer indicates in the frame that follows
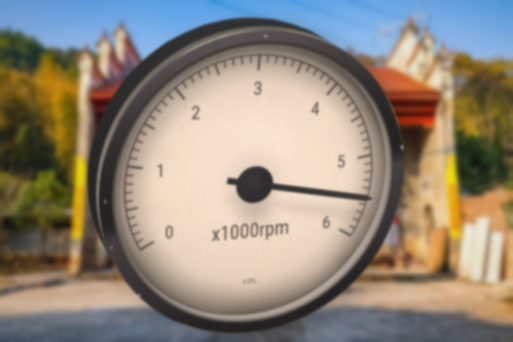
5500 rpm
